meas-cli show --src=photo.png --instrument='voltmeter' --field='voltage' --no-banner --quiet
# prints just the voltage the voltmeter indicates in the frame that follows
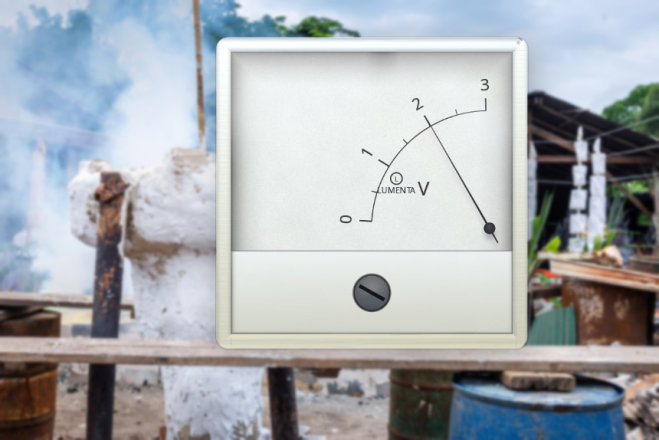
2 V
